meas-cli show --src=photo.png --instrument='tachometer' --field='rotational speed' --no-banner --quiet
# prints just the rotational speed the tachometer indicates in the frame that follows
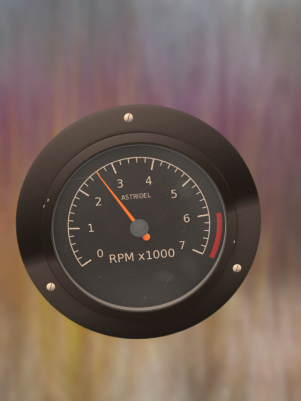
2600 rpm
